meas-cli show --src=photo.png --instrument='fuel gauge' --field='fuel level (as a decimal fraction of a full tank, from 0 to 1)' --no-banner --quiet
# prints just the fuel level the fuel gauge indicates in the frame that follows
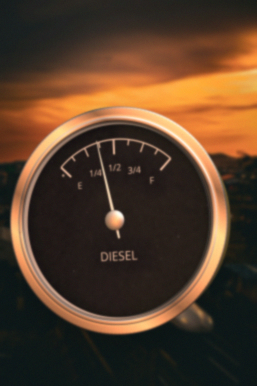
0.375
